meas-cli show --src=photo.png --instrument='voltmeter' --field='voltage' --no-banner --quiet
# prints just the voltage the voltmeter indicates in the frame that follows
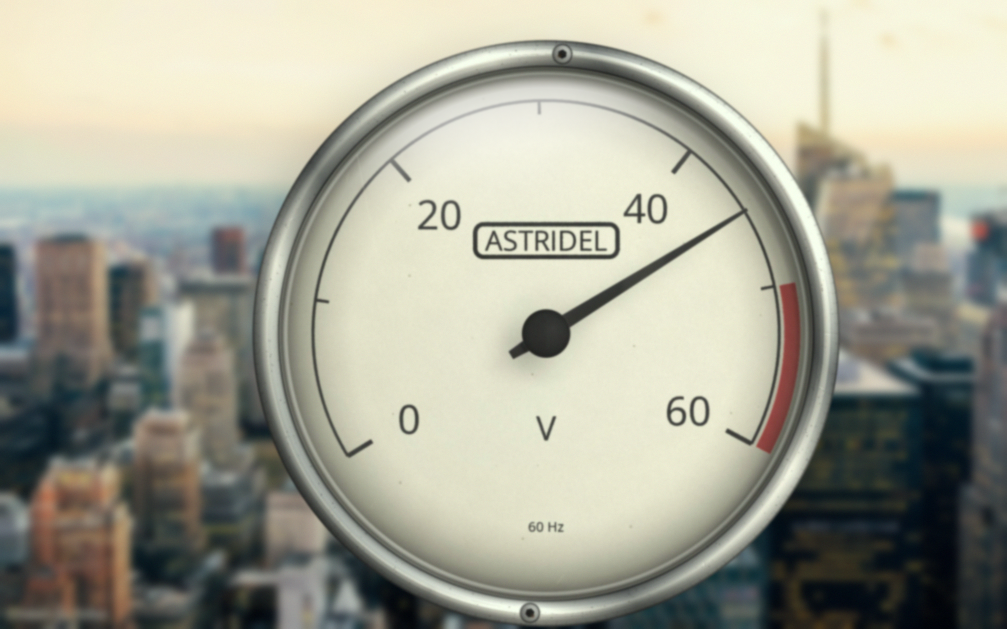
45 V
